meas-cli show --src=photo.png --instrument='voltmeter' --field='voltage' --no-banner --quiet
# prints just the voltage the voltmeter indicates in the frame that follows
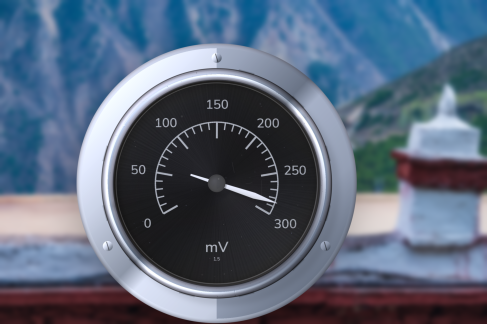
285 mV
